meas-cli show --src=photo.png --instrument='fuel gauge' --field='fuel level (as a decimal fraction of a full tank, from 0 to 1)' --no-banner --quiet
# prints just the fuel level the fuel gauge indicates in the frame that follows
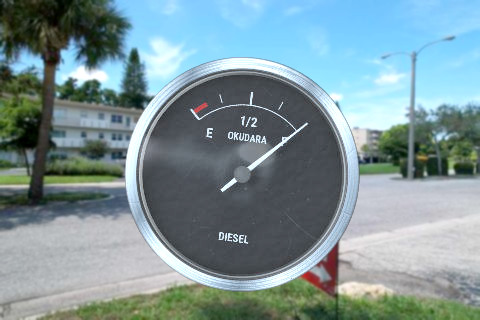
1
